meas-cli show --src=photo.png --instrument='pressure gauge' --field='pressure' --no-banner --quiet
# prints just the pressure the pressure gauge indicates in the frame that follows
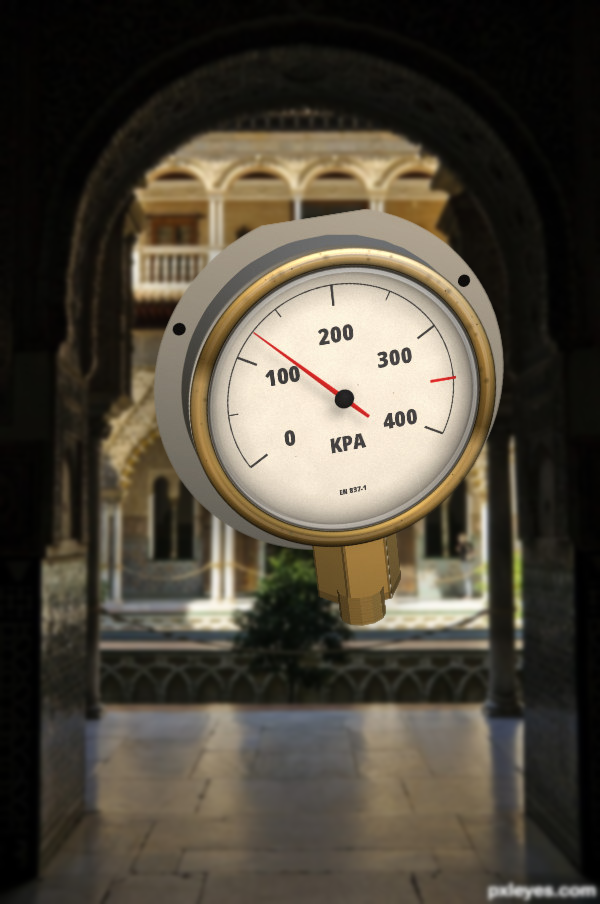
125 kPa
